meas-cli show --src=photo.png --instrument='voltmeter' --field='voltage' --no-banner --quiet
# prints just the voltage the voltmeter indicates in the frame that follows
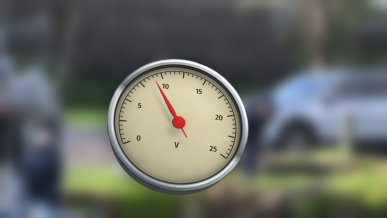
9 V
